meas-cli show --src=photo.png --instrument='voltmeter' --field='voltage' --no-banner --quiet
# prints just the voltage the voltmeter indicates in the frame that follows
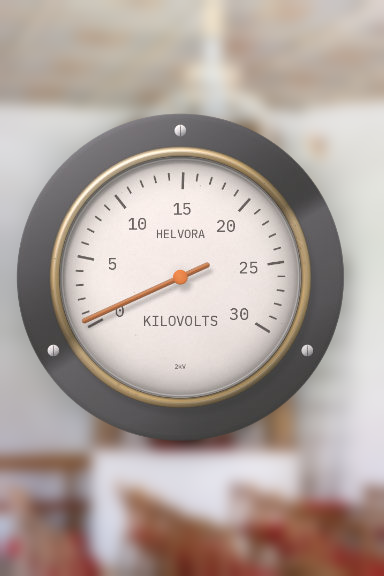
0.5 kV
